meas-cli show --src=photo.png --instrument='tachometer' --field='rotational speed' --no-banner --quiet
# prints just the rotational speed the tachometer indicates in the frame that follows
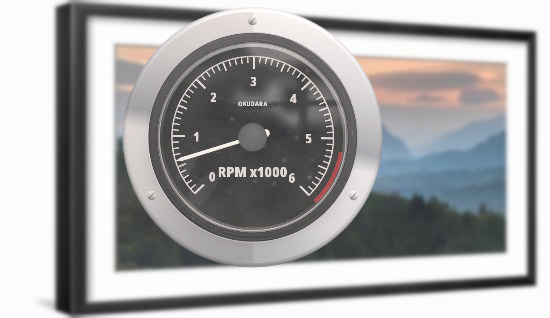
600 rpm
